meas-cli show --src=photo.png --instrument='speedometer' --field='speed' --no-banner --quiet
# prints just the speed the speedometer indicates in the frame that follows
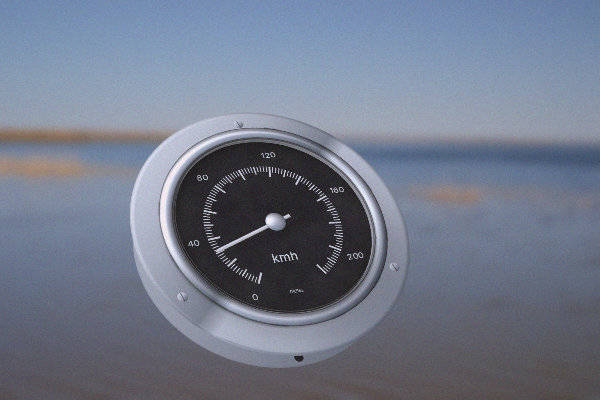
30 km/h
